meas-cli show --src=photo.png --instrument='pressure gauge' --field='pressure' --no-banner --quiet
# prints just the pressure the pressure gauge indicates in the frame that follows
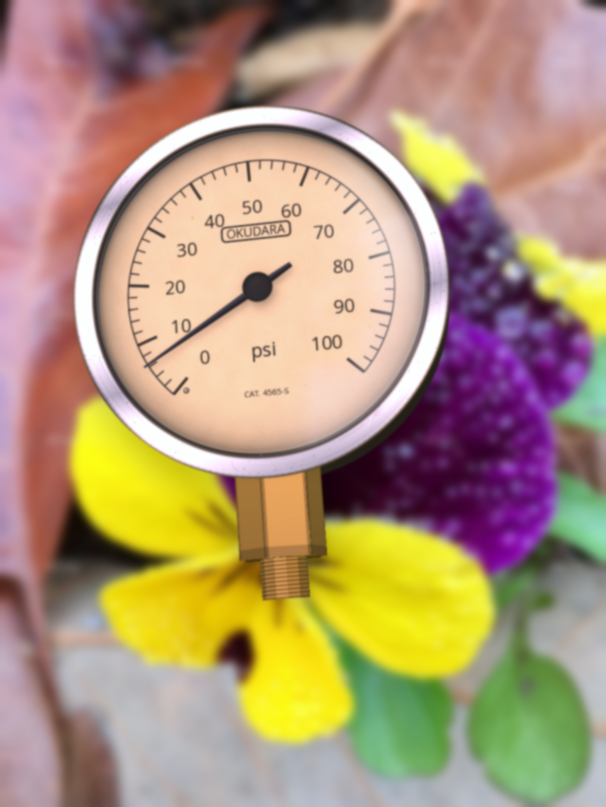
6 psi
